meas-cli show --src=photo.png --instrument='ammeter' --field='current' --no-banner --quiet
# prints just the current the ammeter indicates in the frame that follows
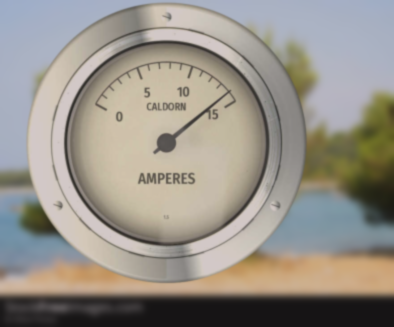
14 A
